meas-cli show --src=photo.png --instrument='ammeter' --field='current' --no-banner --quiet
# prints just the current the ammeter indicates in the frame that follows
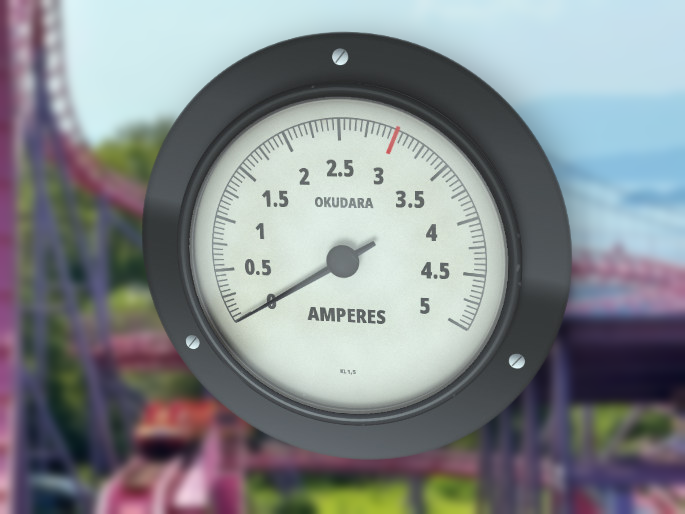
0 A
